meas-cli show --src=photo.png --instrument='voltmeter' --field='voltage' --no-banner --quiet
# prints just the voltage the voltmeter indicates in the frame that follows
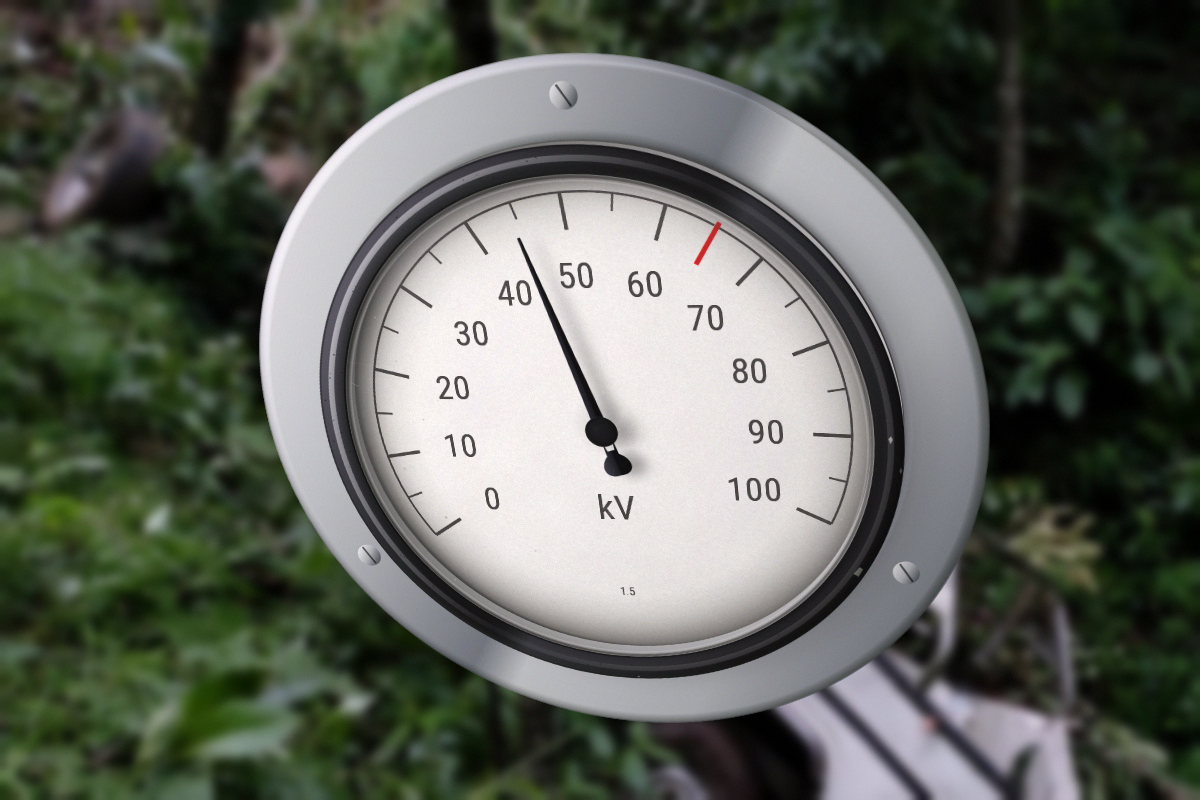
45 kV
